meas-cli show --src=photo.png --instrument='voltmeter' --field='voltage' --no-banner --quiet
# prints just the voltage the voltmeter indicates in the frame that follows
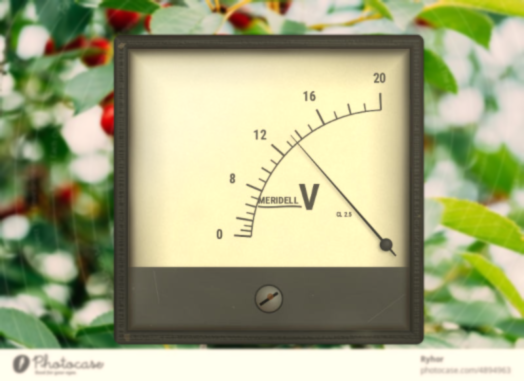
13.5 V
